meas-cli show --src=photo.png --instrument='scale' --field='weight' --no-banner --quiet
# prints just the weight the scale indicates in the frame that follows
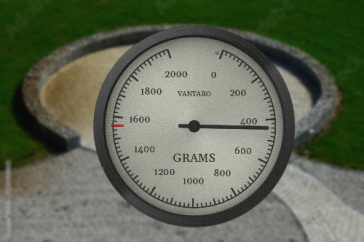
440 g
